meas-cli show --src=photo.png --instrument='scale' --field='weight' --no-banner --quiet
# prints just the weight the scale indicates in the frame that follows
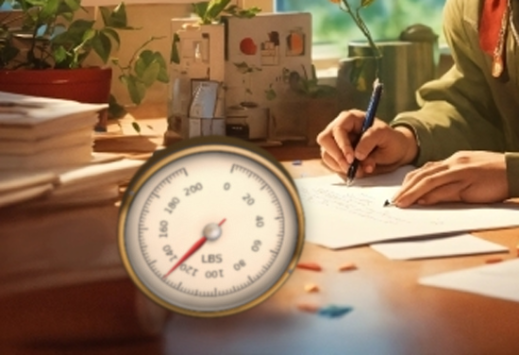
130 lb
